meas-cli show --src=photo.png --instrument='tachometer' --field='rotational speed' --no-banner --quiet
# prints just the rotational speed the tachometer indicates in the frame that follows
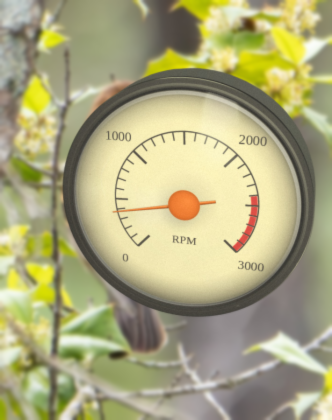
400 rpm
